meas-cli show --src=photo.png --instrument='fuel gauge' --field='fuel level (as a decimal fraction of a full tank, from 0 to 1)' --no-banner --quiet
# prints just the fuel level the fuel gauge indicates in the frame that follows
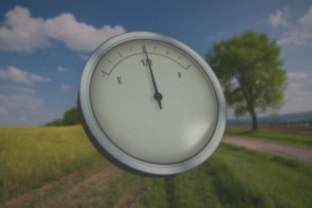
0.5
